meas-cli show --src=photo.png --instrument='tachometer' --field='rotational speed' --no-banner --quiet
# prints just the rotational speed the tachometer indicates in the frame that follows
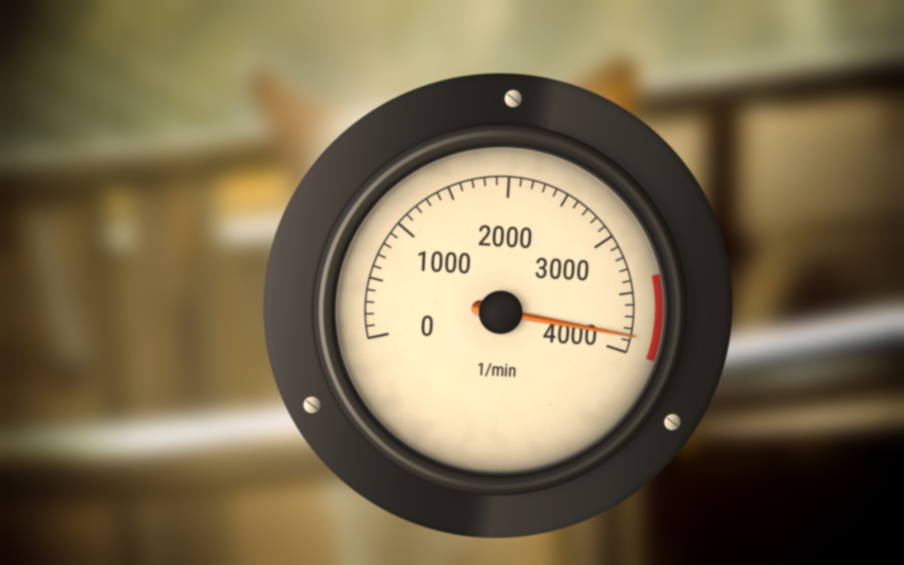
3850 rpm
